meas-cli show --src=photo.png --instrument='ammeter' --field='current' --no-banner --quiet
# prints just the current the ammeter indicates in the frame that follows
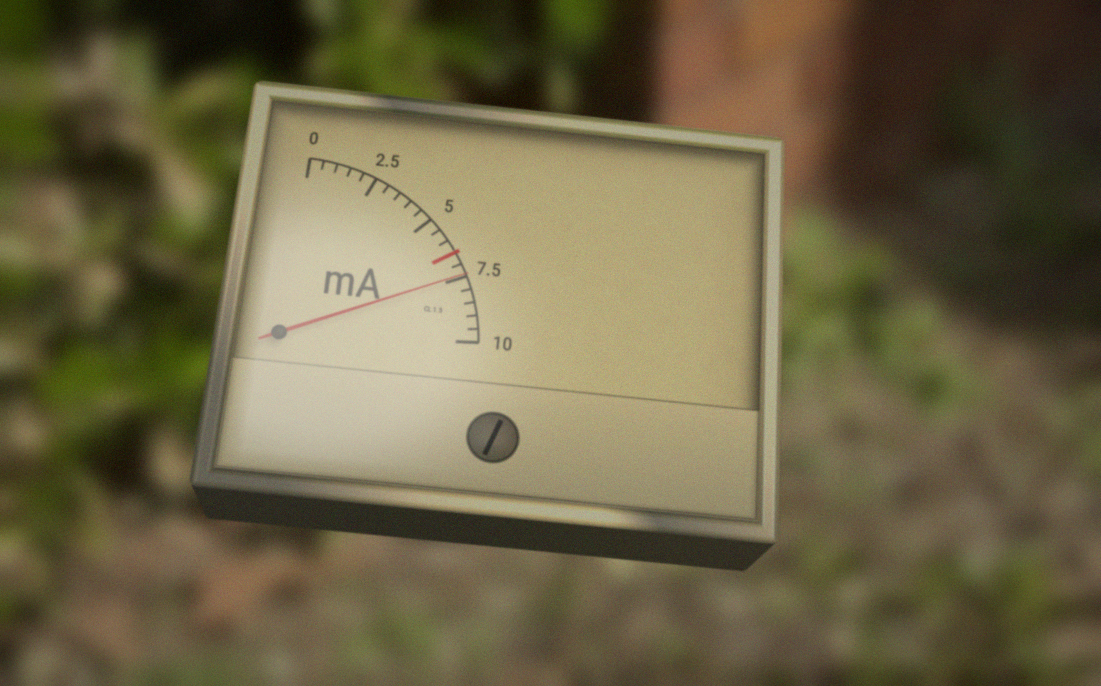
7.5 mA
